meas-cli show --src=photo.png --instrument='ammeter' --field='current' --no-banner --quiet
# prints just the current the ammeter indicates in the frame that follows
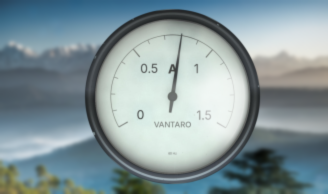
0.8 A
